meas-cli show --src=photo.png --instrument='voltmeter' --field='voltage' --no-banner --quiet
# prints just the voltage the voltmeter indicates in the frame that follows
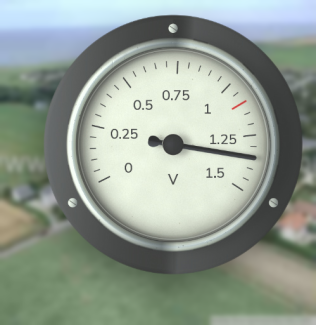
1.35 V
